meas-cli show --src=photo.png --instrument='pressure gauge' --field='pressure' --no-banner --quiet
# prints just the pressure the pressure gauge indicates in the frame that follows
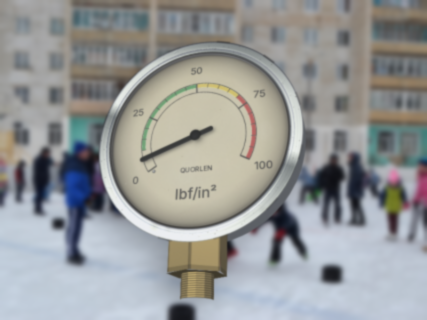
5 psi
